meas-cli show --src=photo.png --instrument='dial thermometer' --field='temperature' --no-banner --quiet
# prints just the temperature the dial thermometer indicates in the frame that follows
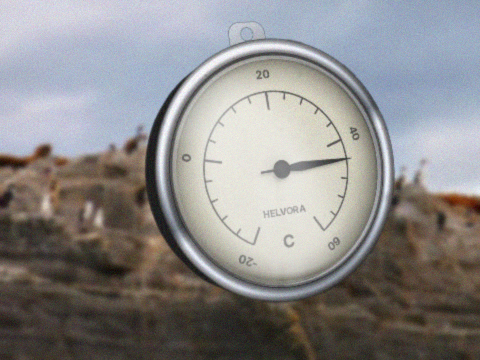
44 °C
